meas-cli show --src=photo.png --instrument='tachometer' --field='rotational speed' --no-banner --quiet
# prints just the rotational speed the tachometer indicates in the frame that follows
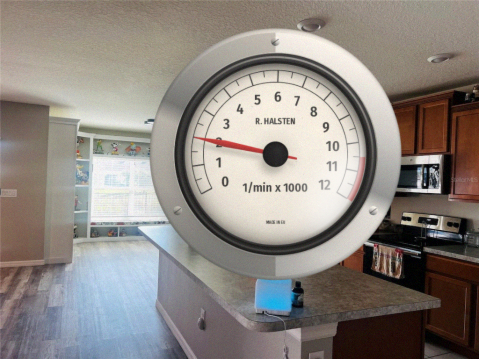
2000 rpm
